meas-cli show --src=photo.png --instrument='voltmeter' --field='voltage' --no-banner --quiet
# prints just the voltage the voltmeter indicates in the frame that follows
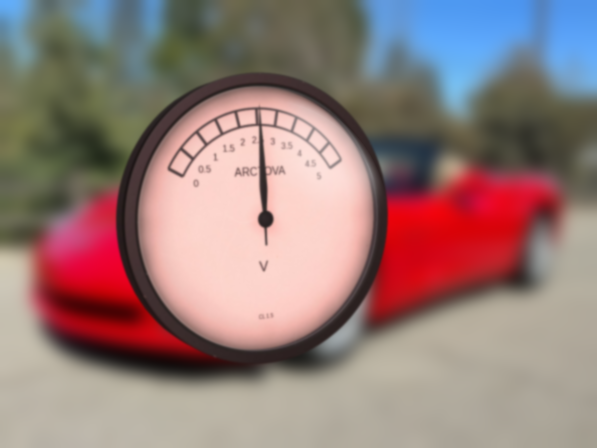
2.5 V
